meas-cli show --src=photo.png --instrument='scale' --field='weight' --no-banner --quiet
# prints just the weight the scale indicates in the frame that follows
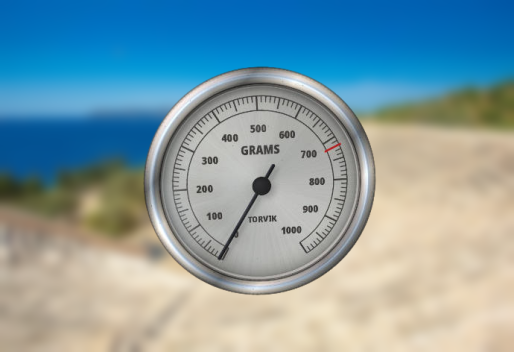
10 g
